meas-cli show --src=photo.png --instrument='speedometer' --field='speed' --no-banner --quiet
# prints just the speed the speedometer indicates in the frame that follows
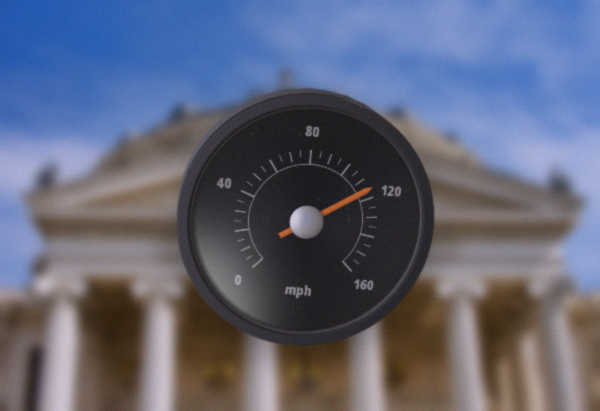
115 mph
